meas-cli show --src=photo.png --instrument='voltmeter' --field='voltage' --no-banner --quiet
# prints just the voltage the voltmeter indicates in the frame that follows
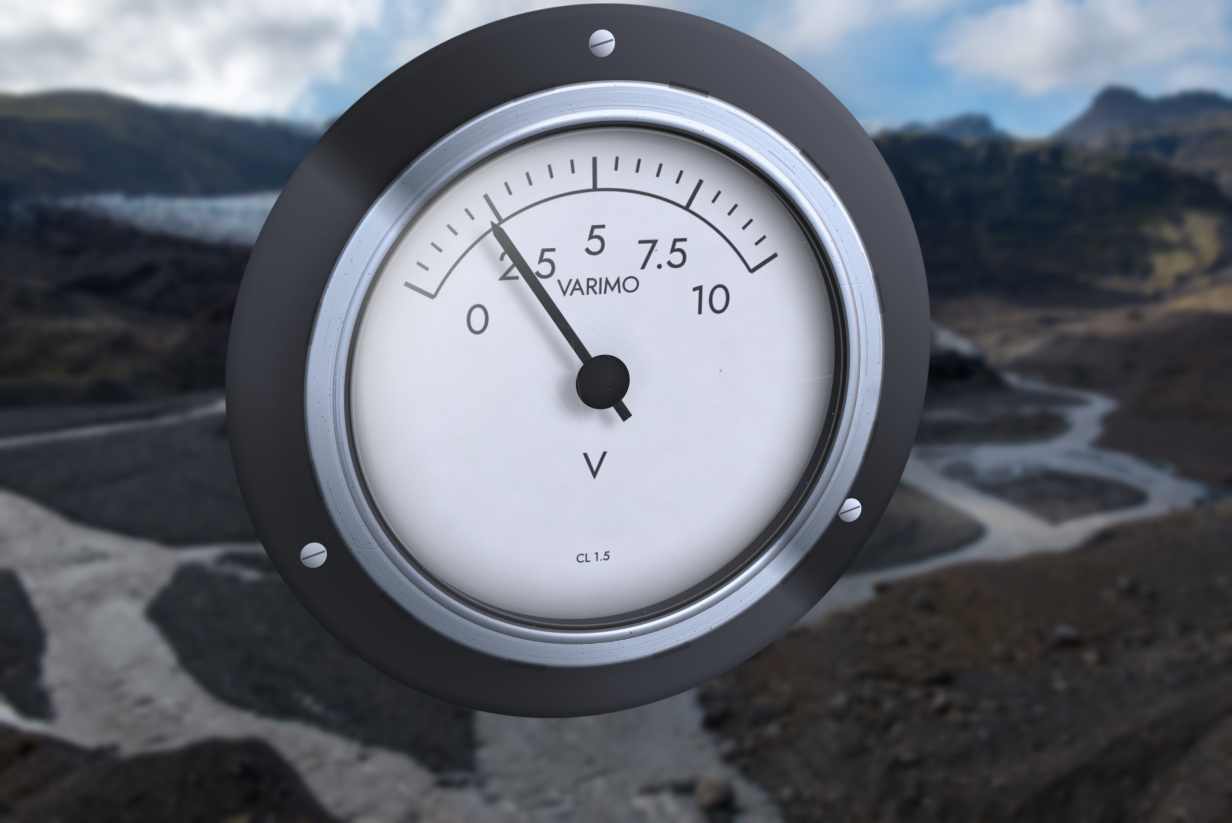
2.25 V
